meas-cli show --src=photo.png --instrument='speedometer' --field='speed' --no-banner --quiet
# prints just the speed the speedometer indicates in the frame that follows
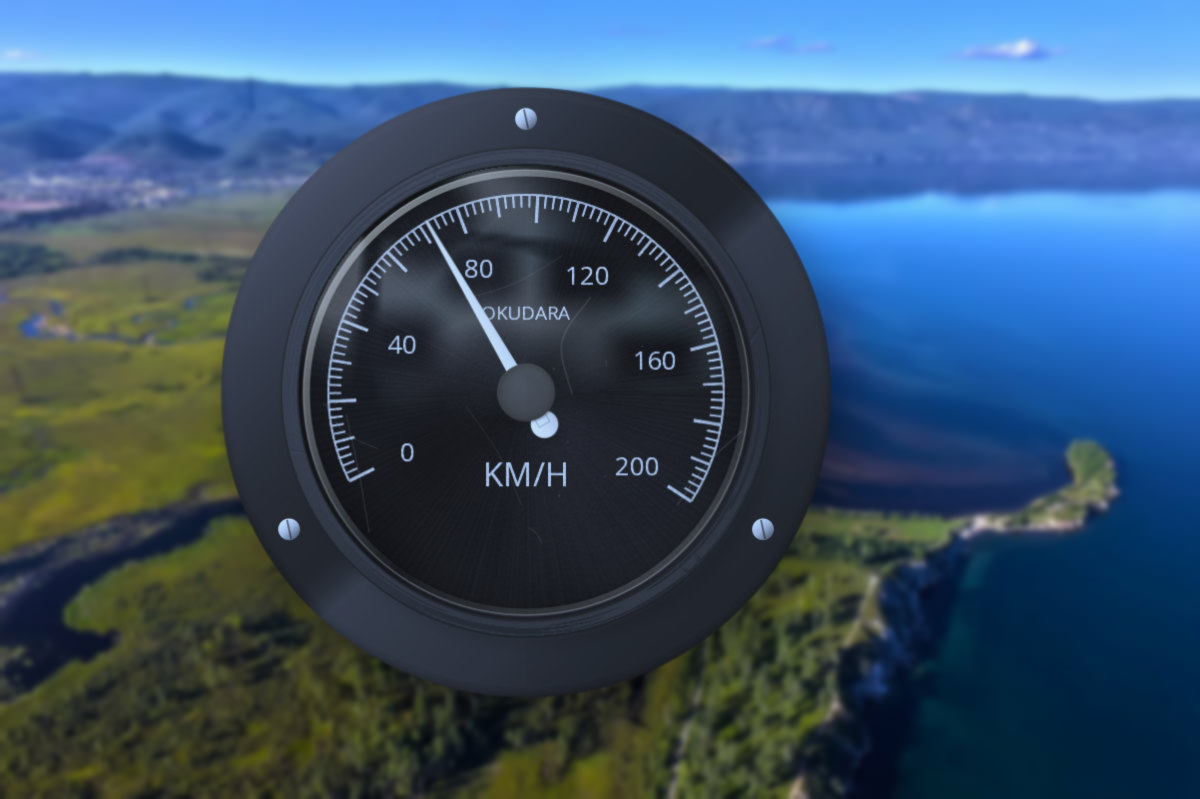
72 km/h
